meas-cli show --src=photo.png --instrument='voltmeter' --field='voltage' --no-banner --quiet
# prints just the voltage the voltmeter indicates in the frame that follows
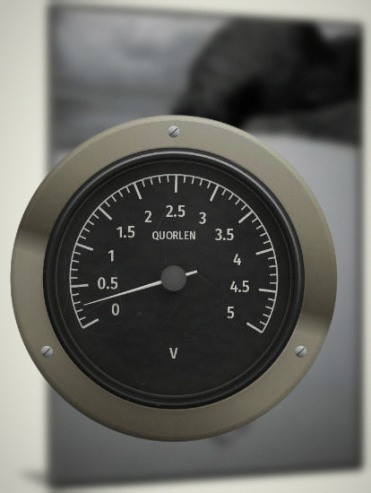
0.25 V
